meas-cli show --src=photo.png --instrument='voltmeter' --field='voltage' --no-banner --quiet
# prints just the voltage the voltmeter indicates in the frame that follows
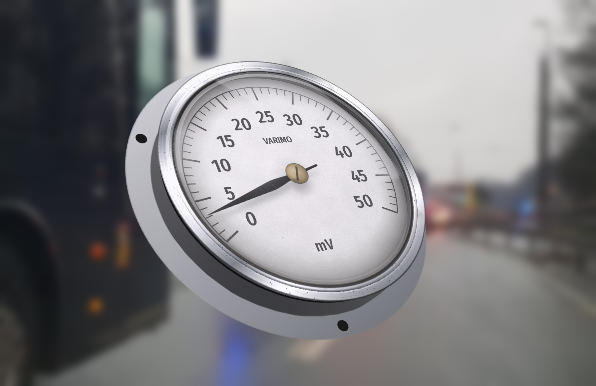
3 mV
